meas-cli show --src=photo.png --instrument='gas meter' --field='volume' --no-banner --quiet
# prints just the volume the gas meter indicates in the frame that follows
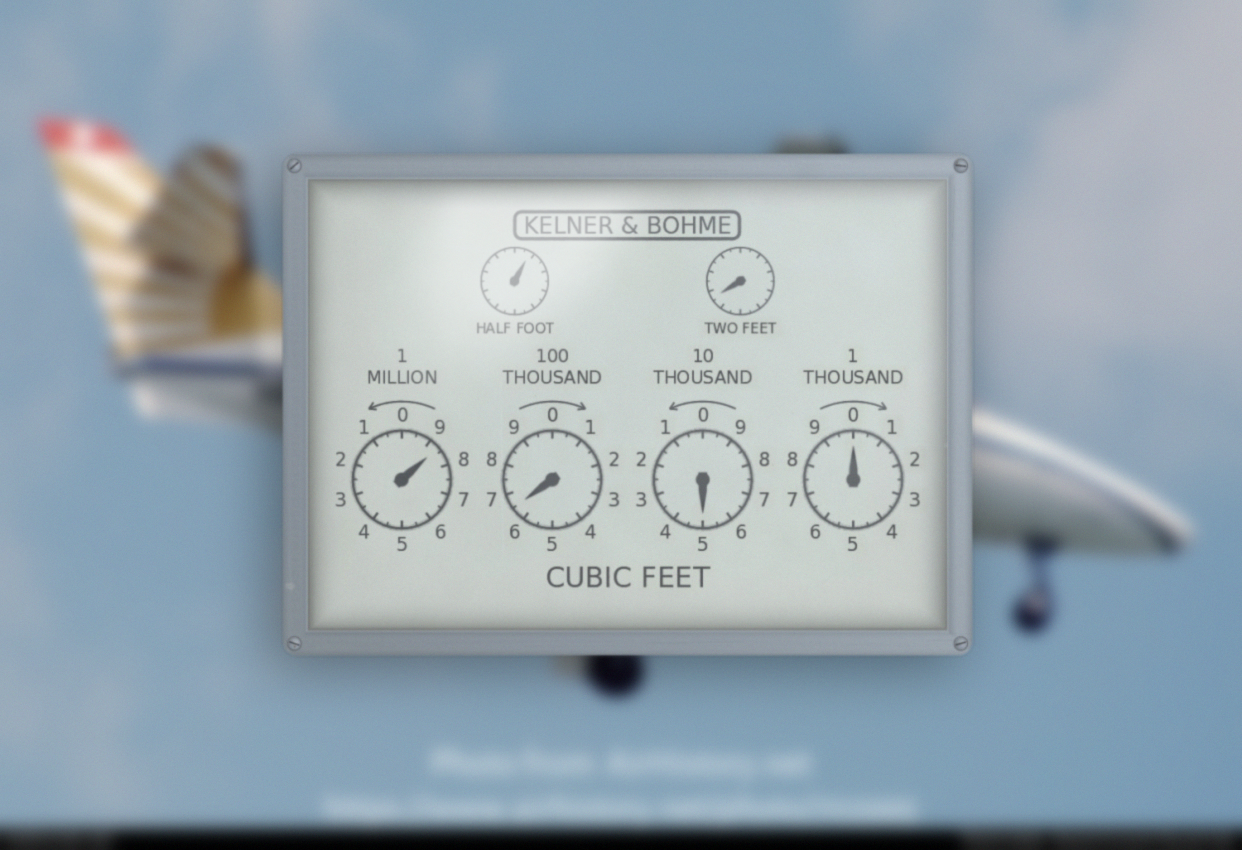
865000 ft³
